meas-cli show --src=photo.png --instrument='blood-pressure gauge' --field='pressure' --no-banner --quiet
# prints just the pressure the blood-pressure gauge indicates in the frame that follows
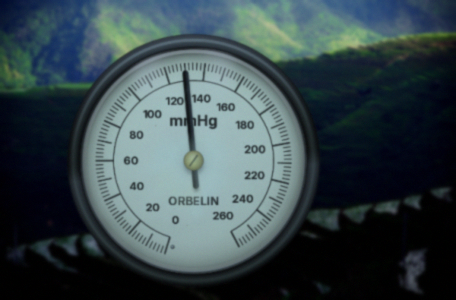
130 mmHg
